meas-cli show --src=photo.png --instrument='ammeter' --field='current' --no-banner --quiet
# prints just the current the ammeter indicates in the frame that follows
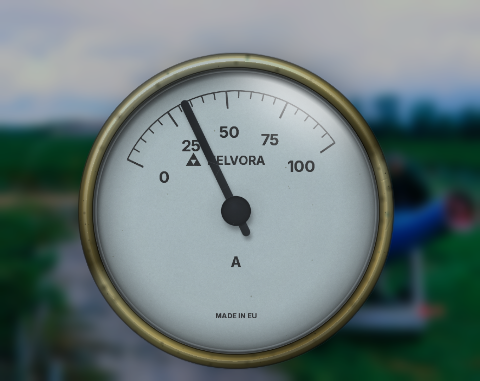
32.5 A
